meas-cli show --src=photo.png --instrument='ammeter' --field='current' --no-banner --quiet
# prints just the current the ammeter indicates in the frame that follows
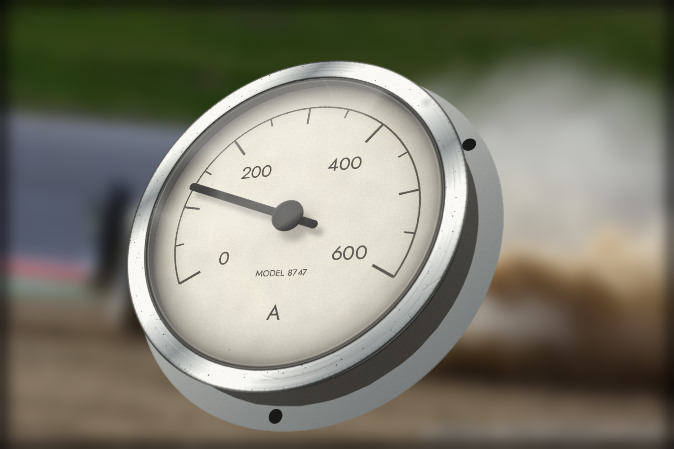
125 A
